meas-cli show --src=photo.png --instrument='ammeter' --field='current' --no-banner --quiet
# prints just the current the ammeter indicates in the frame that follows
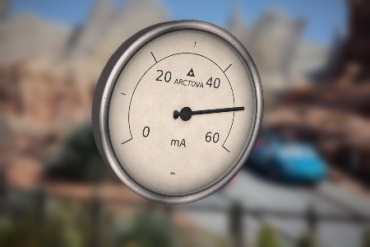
50 mA
